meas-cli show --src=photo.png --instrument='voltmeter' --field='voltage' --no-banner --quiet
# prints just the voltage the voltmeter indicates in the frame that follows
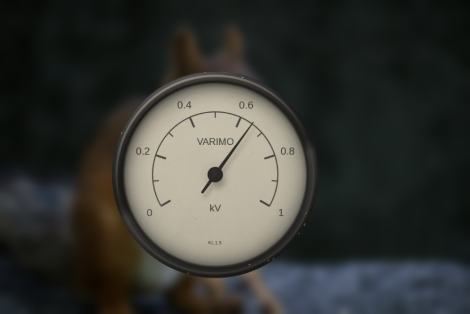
0.65 kV
